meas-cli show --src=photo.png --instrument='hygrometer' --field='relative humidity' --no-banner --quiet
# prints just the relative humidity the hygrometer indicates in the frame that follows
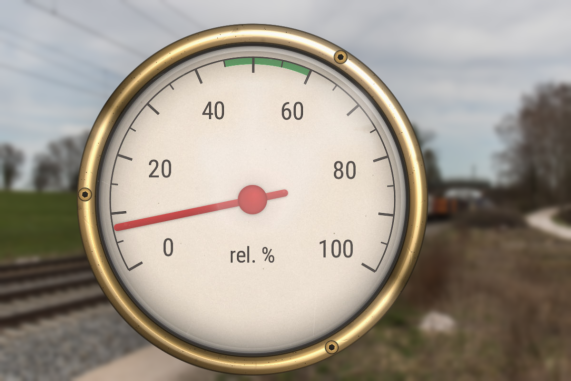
7.5 %
